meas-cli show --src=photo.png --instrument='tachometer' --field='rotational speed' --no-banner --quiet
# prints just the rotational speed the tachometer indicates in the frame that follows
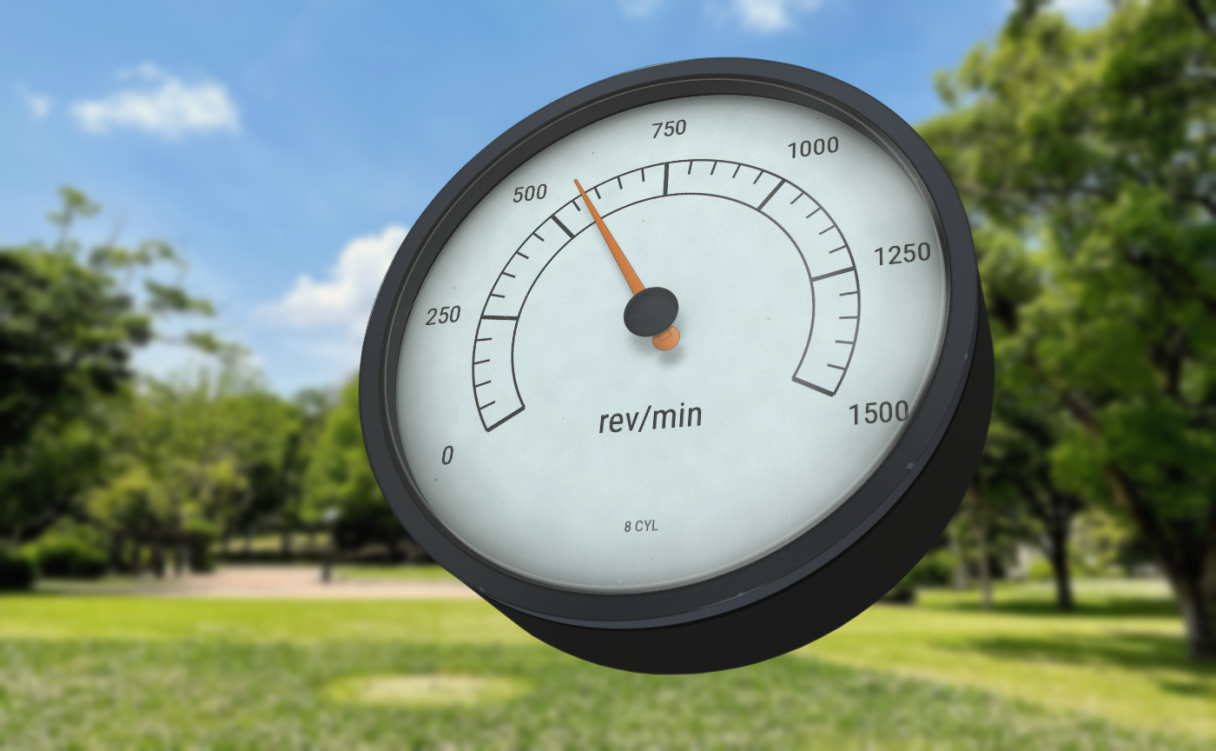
575 rpm
